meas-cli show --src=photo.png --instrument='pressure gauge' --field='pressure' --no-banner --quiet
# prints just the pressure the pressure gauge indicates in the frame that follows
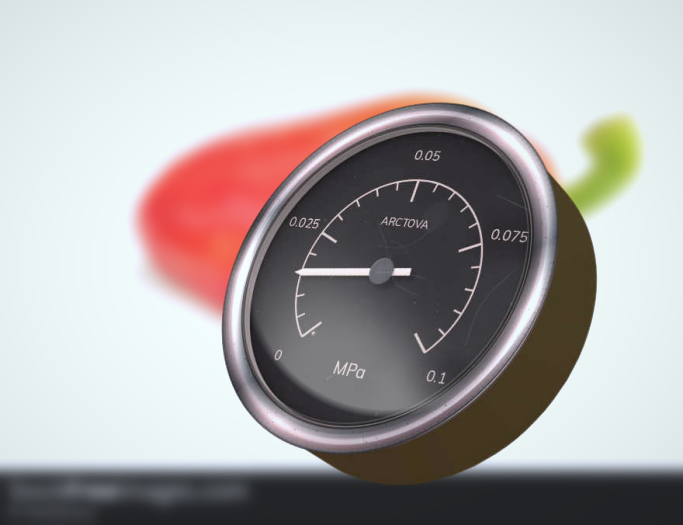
0.015 MPa
